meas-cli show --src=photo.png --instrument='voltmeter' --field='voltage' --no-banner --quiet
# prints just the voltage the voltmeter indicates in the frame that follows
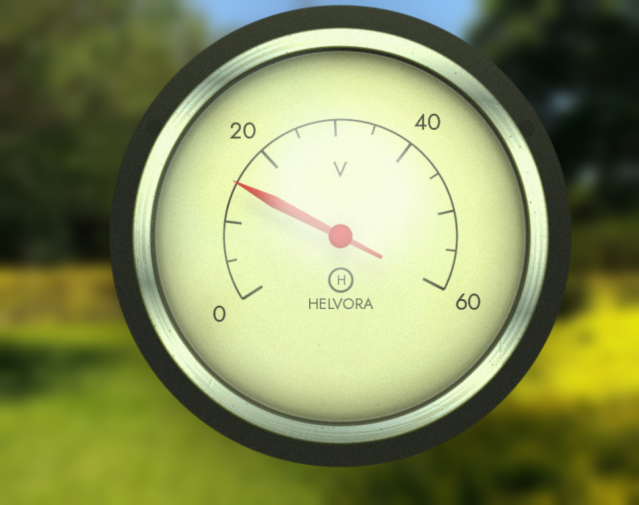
15 V
